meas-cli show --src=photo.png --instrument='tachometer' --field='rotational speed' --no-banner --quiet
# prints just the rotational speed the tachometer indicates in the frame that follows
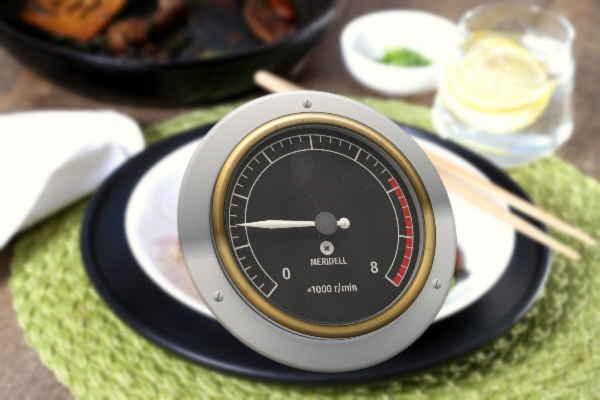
1400 rpm
